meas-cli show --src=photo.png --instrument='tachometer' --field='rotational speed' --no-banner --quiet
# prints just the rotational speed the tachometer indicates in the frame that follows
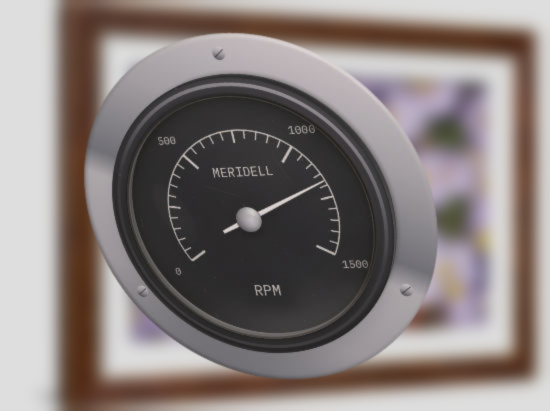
1175 rpm
